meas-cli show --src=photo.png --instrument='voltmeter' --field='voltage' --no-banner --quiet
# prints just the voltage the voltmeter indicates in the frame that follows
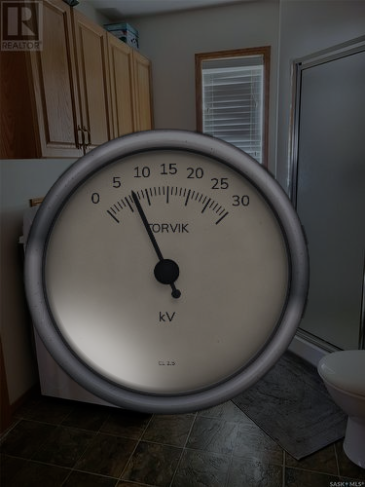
7 kV
